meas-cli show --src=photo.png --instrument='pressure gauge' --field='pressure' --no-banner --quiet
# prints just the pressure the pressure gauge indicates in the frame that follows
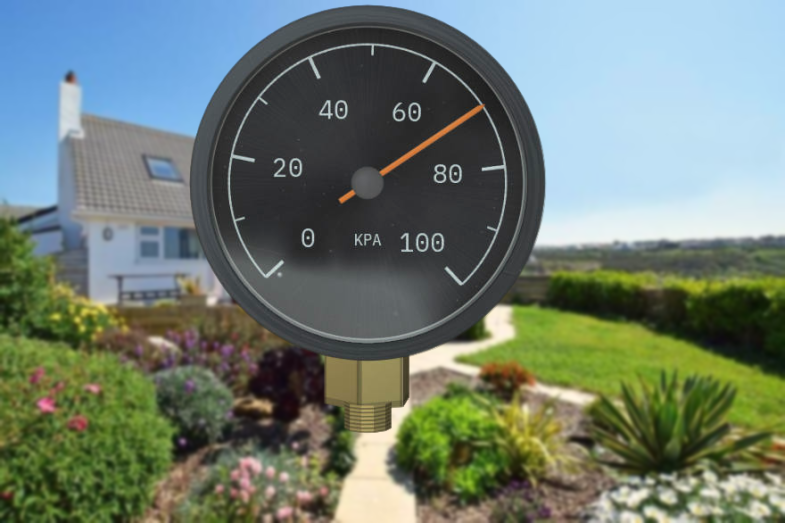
70 kPa
